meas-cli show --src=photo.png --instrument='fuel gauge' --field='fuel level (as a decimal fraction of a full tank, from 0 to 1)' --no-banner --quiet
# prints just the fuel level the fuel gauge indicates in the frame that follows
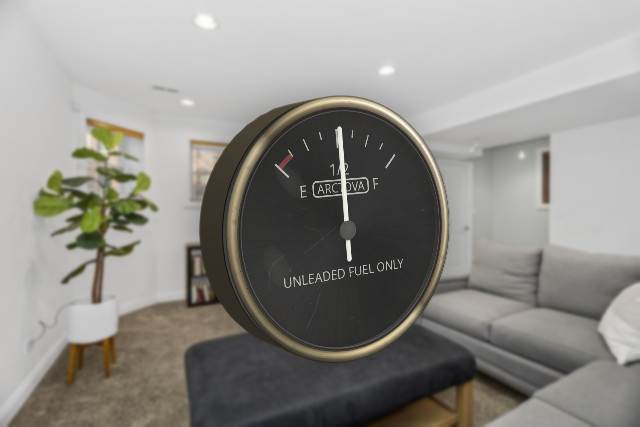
0.5
